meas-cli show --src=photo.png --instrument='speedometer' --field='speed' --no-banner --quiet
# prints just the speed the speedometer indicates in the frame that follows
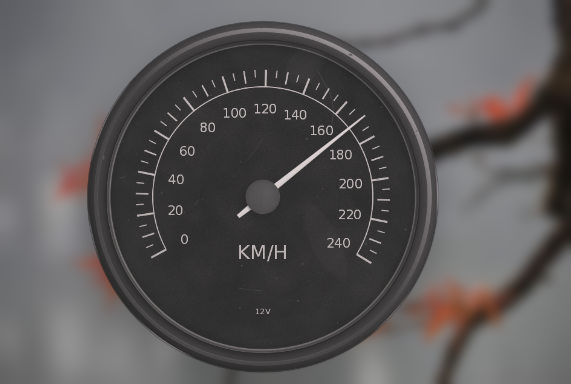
170 km/h
